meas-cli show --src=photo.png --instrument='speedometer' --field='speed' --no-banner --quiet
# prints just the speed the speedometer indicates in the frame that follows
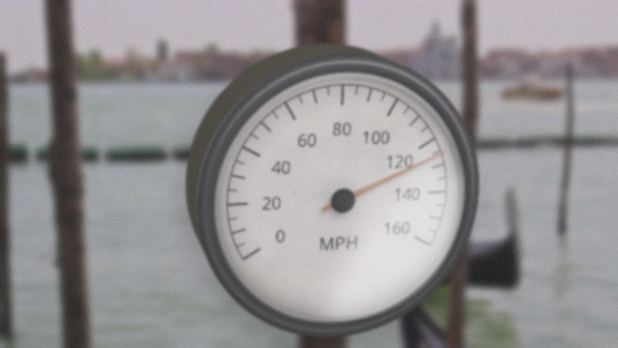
125 mph
